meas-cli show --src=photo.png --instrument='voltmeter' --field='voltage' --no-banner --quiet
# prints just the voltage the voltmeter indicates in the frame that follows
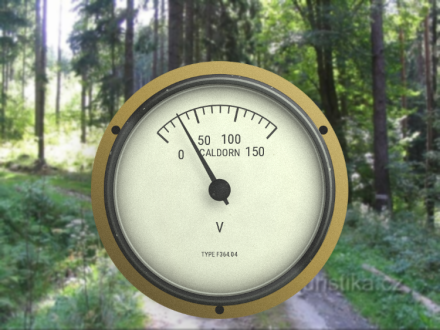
30 V
